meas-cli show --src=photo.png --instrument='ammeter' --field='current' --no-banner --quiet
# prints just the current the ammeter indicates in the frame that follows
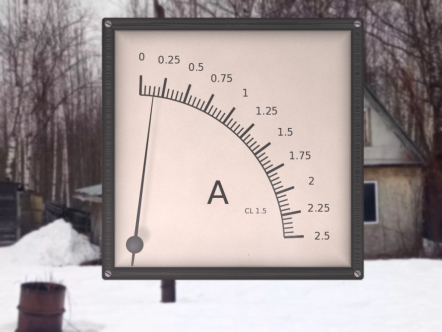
0.15 A
